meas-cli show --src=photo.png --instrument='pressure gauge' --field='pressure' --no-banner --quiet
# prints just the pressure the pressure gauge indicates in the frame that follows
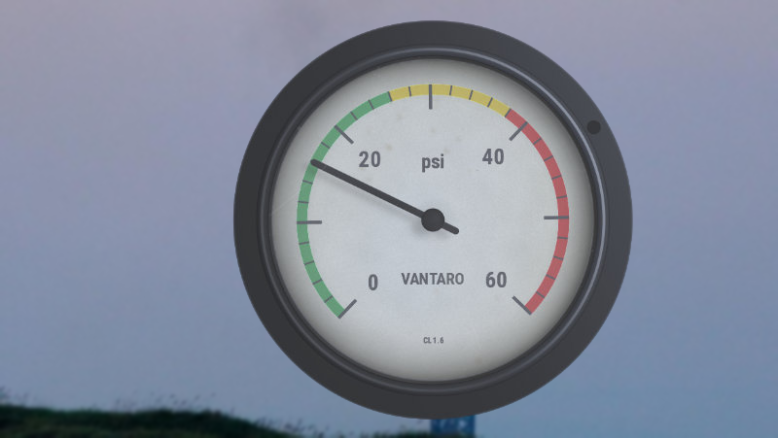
16 psi
